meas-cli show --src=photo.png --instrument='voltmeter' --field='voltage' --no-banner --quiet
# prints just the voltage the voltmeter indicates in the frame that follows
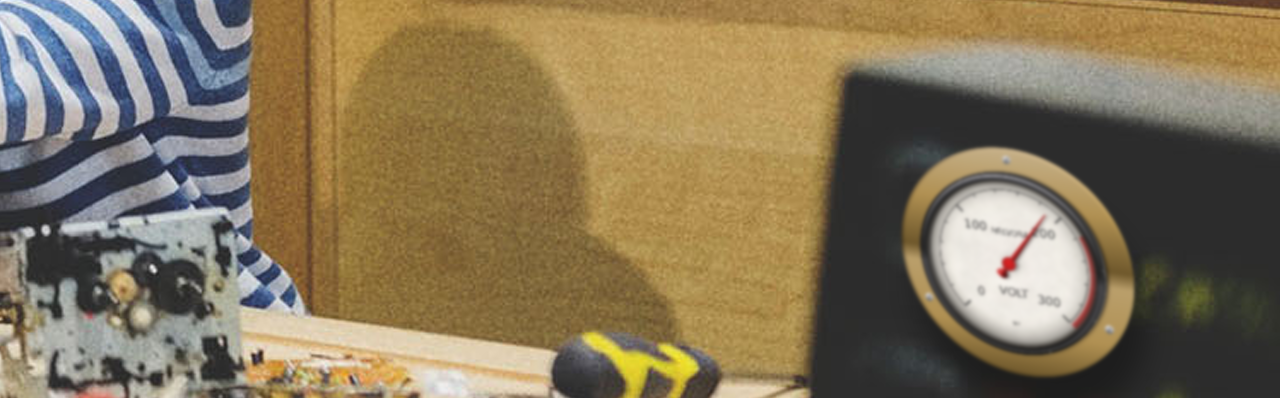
190 V
